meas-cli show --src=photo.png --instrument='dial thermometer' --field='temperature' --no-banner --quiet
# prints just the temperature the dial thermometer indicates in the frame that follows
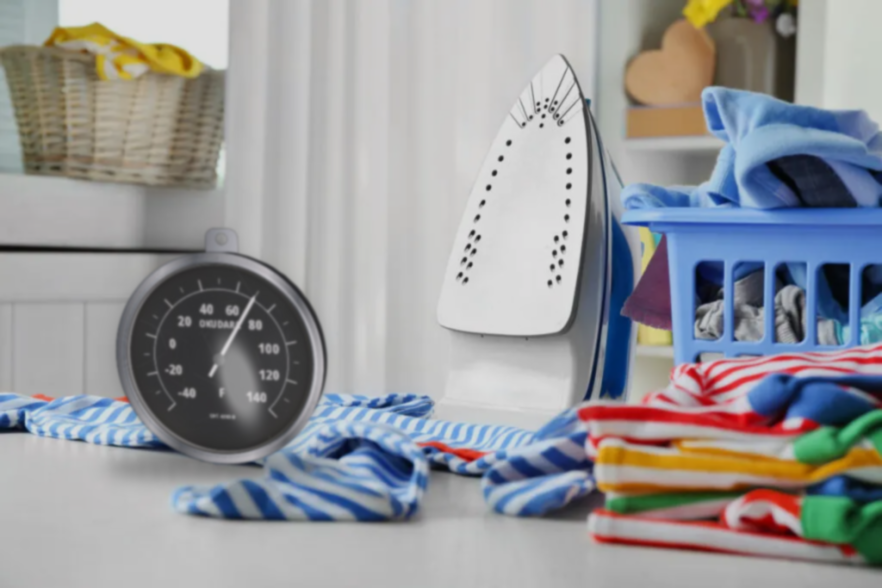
70 °F
